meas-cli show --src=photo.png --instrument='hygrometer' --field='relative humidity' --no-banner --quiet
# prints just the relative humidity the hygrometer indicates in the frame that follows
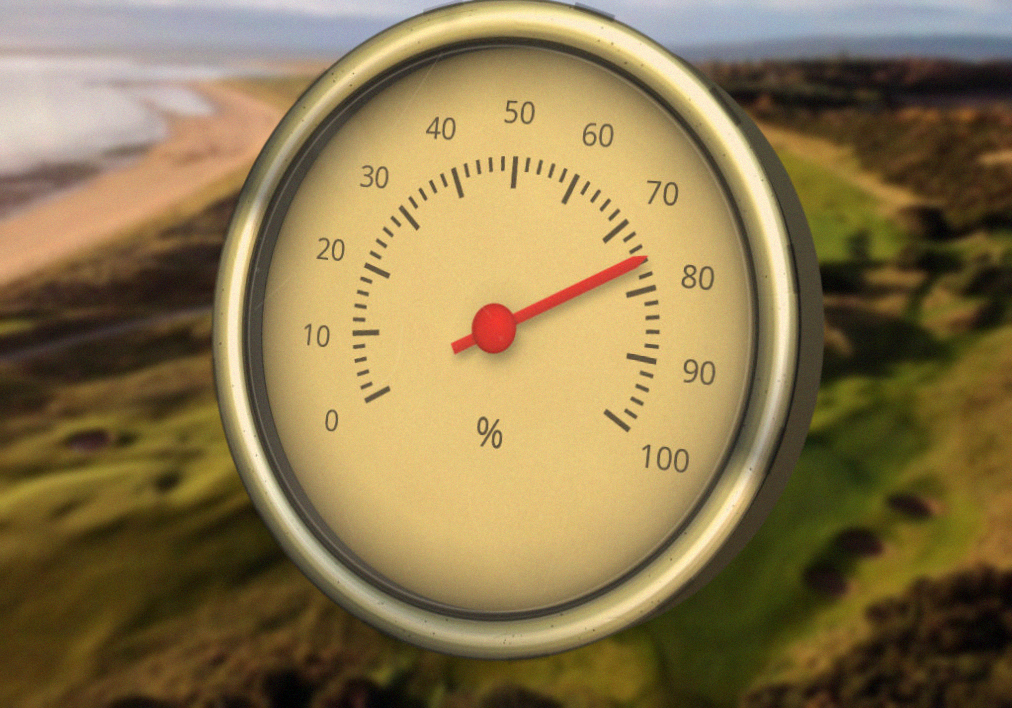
76 %
